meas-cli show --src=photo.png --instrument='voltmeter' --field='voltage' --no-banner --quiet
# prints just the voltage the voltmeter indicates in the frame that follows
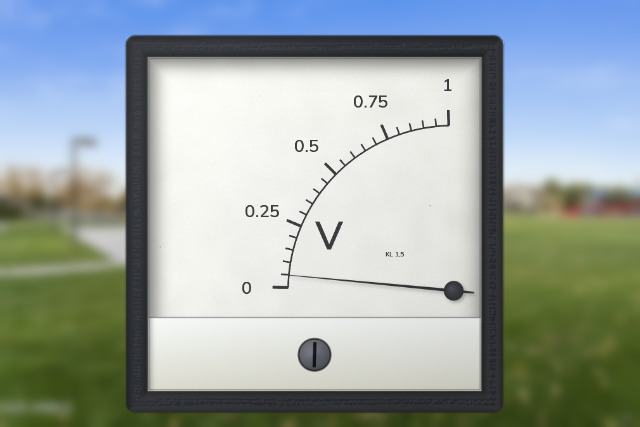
0.05 V
